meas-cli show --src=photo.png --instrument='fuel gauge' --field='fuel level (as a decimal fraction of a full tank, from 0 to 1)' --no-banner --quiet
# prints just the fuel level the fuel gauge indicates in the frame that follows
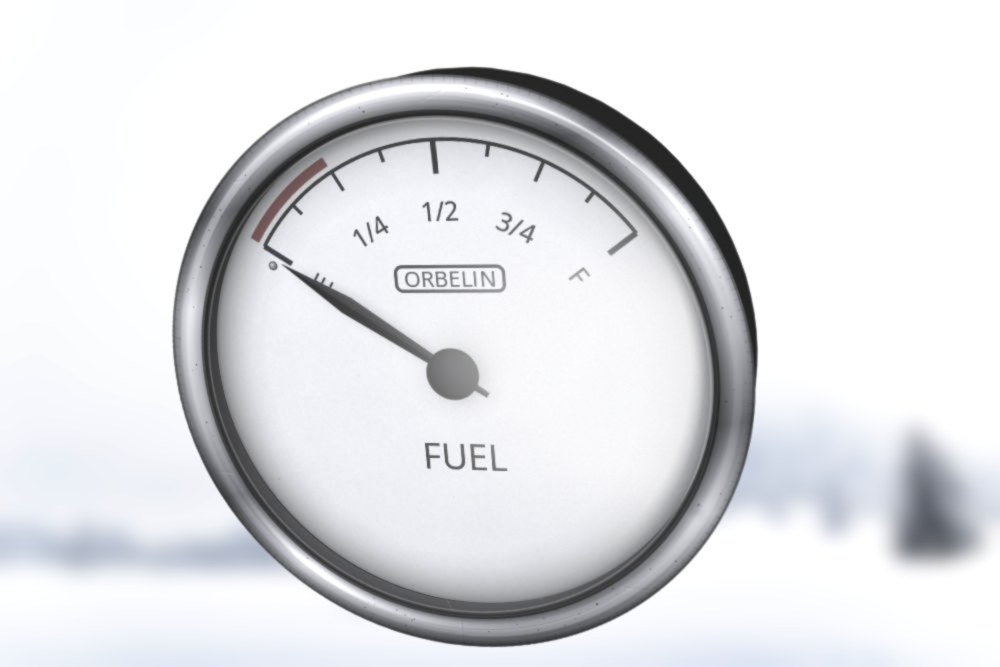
0
